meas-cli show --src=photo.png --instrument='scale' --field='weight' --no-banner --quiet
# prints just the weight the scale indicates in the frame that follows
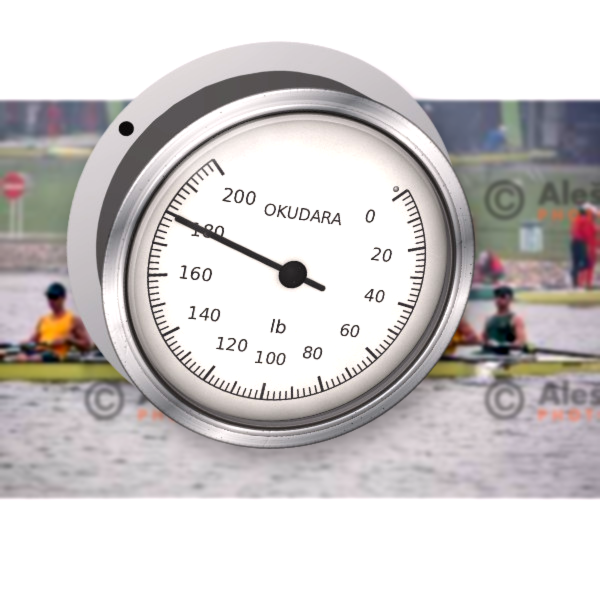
180 lb
